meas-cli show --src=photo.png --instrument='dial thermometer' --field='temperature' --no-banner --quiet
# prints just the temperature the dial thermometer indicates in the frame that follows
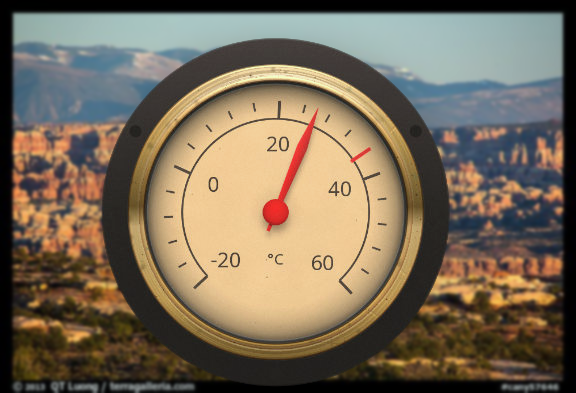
26 °C
